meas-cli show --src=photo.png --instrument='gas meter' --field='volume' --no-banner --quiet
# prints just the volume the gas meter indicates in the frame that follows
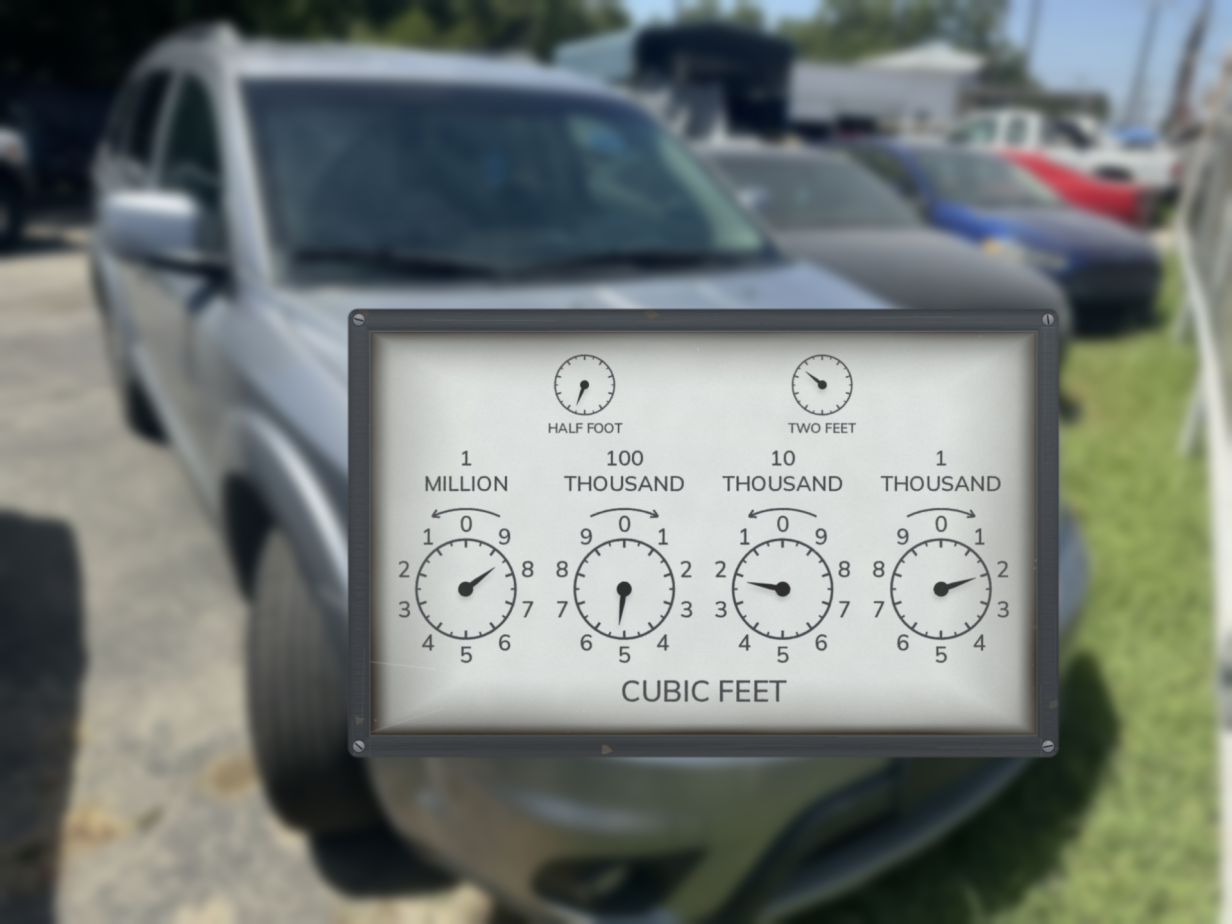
852200 ft³
